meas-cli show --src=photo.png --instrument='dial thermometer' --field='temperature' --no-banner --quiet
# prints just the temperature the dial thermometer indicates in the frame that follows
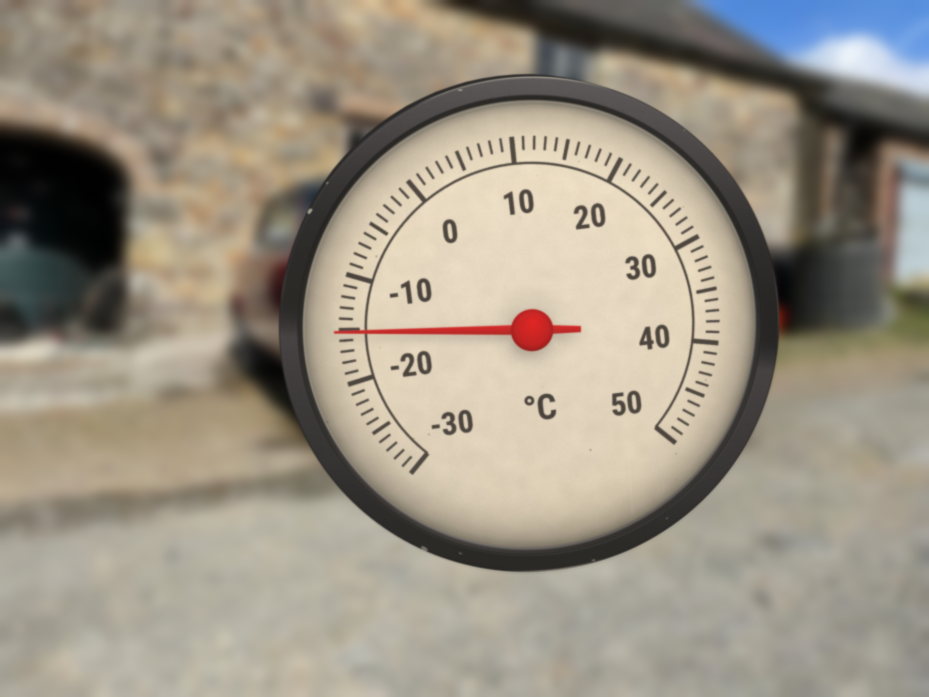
-15 °C
